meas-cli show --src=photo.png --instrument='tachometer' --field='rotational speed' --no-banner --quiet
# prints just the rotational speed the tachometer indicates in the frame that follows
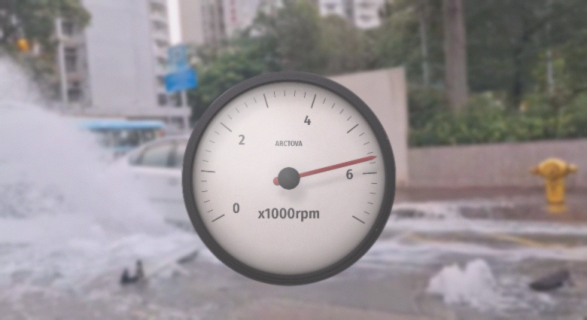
5700 rpm
